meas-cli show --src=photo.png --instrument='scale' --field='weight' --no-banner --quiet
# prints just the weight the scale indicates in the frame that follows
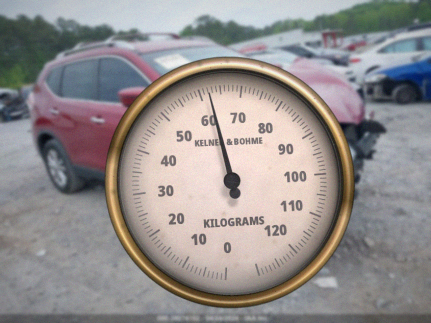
62 kg
